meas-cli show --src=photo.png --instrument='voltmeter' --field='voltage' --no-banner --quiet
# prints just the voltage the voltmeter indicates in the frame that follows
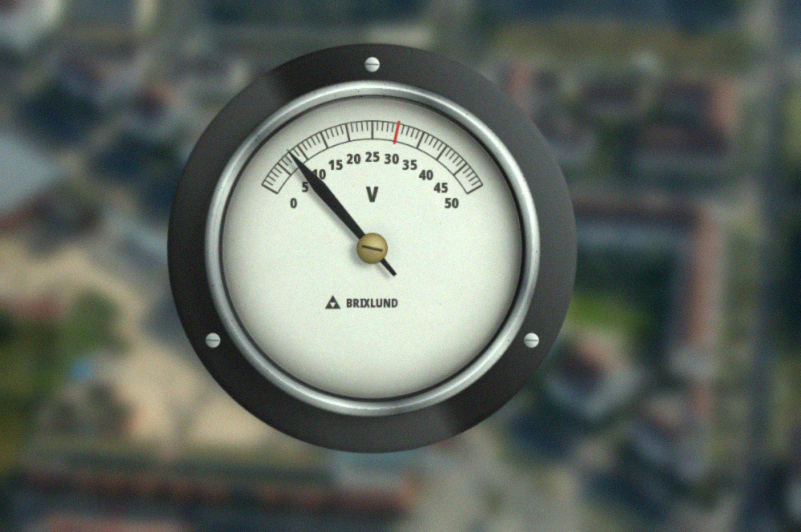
8 V
